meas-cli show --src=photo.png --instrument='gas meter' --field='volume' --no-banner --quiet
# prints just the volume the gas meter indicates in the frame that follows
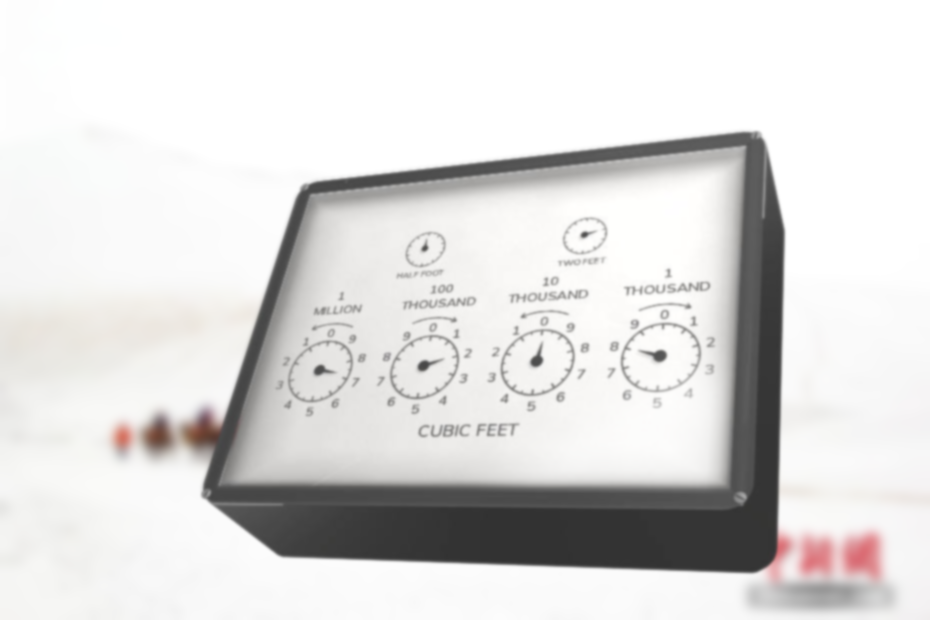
719800 ft³
